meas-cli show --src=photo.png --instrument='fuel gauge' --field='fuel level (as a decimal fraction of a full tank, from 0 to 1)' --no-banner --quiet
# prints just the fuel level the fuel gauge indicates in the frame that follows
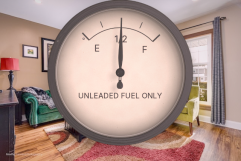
0.5
